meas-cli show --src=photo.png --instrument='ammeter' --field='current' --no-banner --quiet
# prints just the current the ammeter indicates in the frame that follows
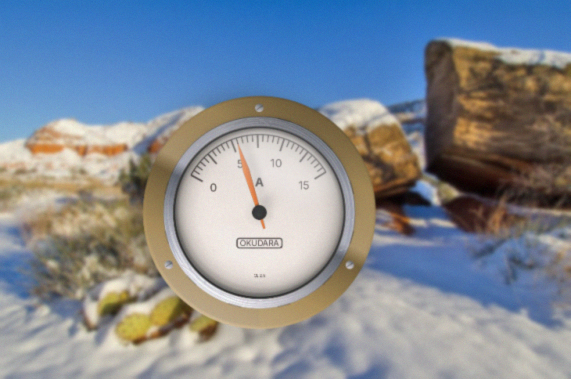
5.5 A
